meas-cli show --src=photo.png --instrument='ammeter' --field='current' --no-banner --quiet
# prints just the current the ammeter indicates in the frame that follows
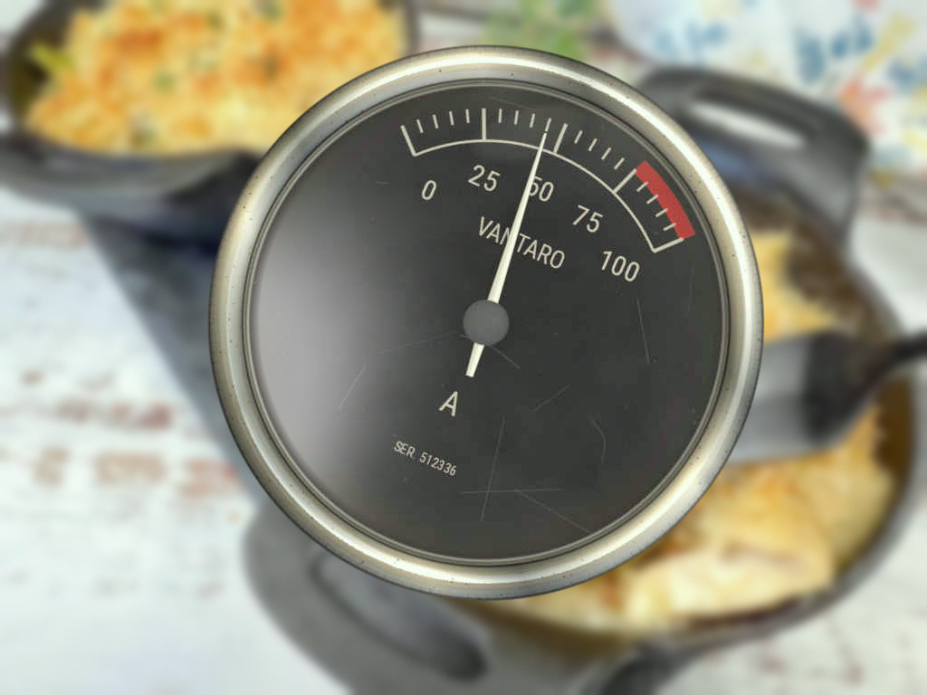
45 A
